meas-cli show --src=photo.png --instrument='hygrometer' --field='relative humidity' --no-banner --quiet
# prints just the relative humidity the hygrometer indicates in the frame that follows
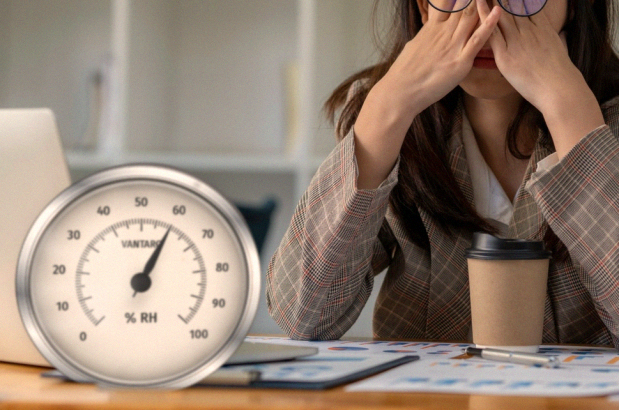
60 %
